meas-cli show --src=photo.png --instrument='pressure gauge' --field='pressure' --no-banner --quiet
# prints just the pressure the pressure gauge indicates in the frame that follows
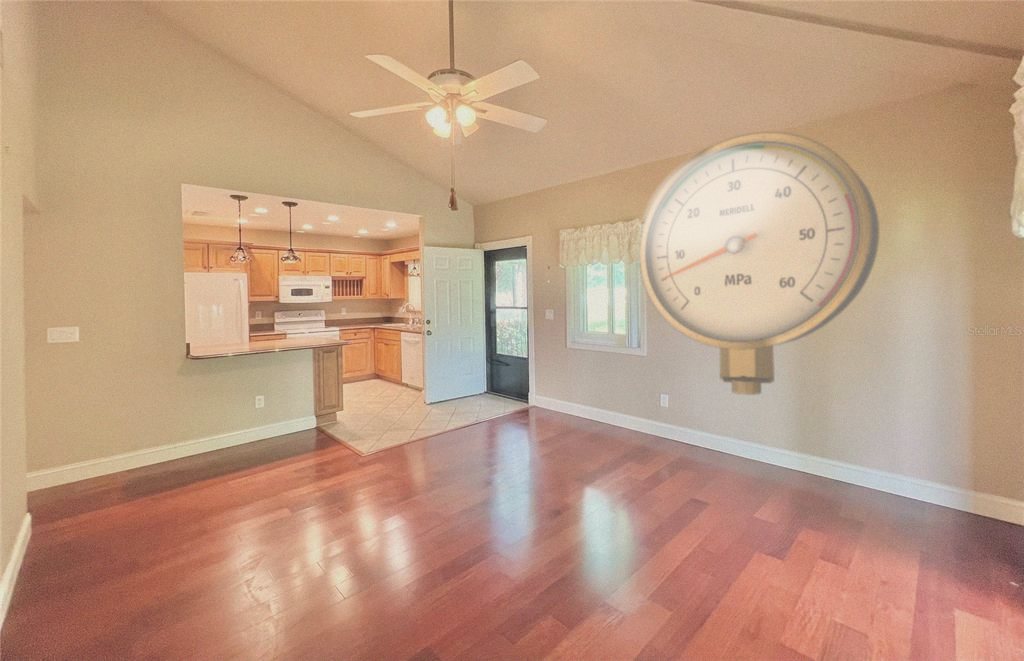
6 MPa
